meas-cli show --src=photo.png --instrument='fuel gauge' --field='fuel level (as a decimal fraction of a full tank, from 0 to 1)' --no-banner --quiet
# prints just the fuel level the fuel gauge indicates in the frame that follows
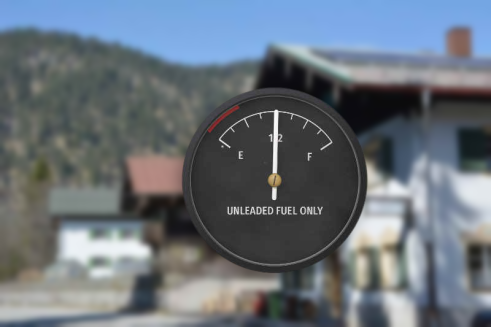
0.5
